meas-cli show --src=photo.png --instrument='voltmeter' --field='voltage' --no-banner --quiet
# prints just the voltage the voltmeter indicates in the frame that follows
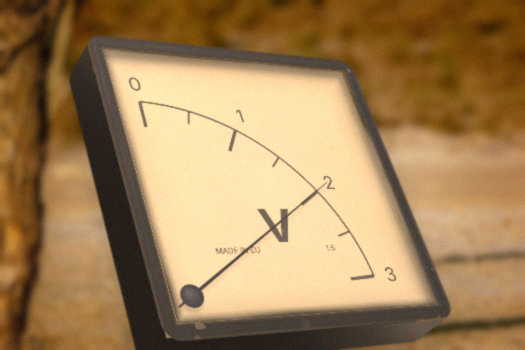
2 V
